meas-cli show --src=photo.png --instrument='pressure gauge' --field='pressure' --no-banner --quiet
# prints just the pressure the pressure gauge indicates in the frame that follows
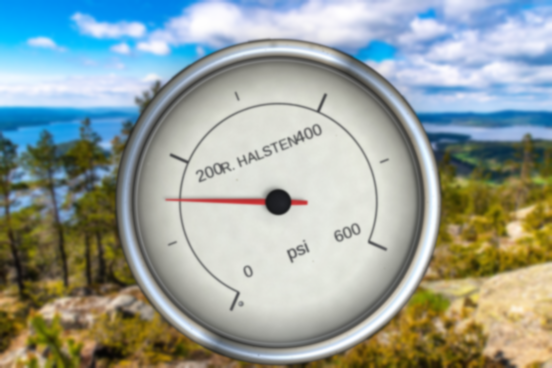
150 psi
